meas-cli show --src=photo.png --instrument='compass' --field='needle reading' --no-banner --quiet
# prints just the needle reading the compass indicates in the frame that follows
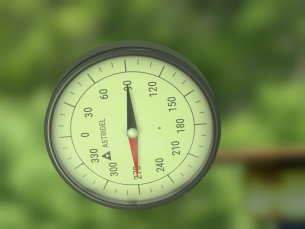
270 °
